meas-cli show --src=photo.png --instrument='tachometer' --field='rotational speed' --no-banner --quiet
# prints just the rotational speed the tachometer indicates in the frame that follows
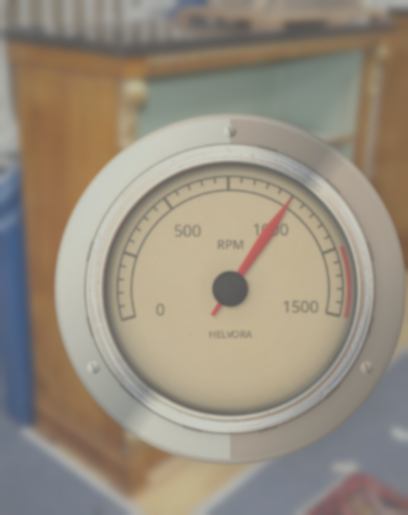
1000 rpm
